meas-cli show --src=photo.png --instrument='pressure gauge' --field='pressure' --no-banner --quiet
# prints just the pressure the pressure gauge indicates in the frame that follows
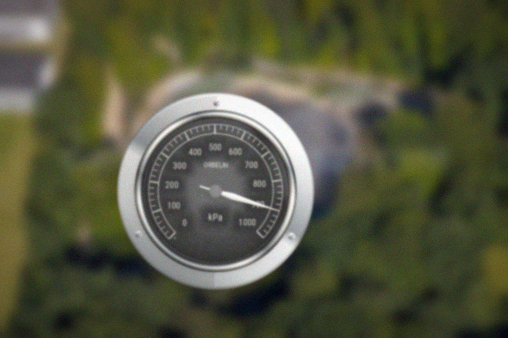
900 kPa
